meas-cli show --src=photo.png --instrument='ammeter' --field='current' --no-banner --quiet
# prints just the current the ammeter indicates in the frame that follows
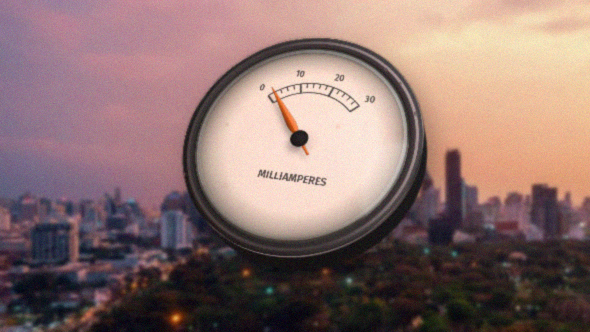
2 mA
